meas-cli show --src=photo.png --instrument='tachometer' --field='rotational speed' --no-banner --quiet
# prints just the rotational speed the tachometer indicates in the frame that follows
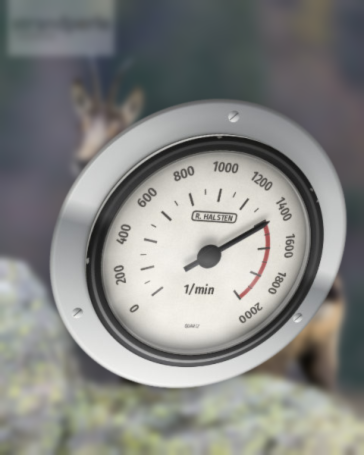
1400 rpm
